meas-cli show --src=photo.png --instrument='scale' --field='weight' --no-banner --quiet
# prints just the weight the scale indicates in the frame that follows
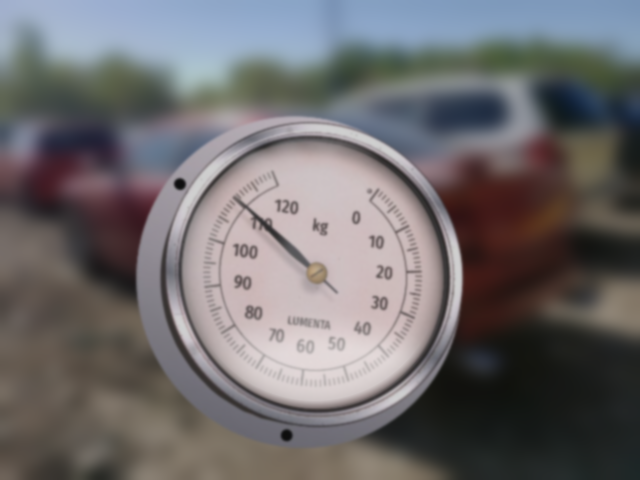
110 kg
